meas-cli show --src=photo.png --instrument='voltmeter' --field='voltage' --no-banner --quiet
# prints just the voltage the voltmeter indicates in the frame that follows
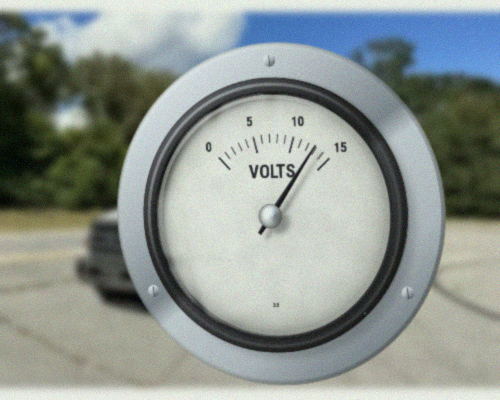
13 V
